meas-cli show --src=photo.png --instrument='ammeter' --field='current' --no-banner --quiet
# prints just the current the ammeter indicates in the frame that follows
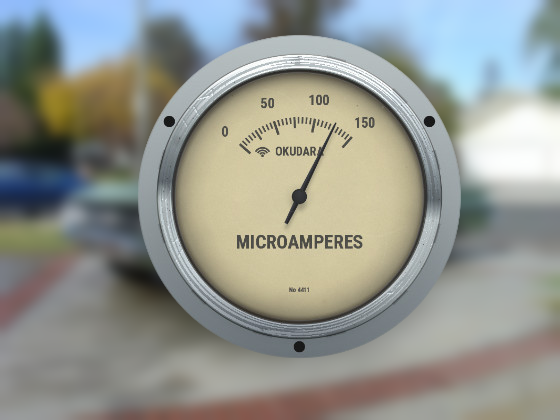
125 µA
